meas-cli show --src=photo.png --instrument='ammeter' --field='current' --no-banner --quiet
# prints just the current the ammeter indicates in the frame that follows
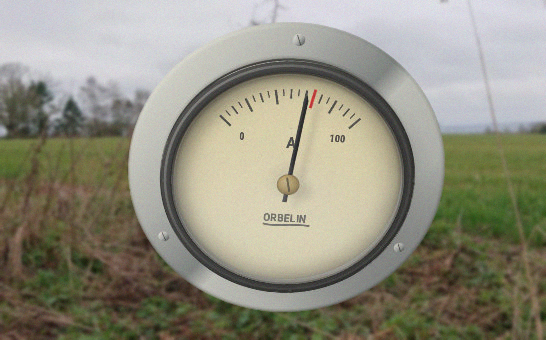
60 A
